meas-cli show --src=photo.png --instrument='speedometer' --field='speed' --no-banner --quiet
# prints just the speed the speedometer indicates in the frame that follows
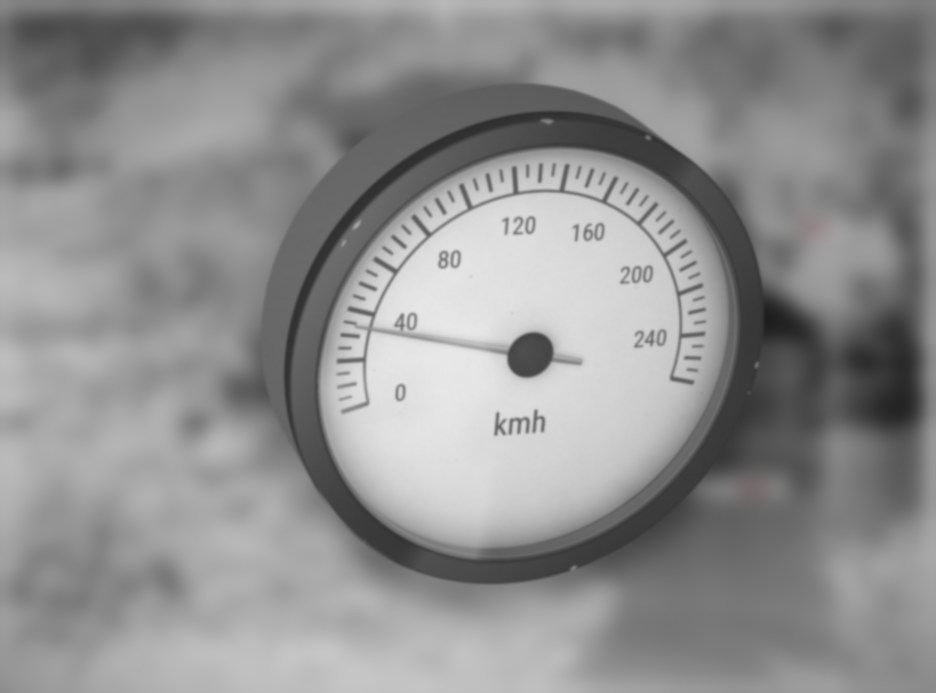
35 km/h
